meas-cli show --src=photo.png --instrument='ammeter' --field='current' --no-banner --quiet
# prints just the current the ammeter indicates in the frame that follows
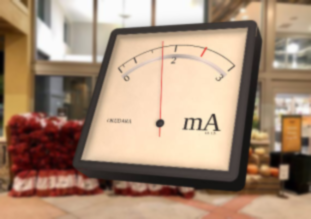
1.75 mA
